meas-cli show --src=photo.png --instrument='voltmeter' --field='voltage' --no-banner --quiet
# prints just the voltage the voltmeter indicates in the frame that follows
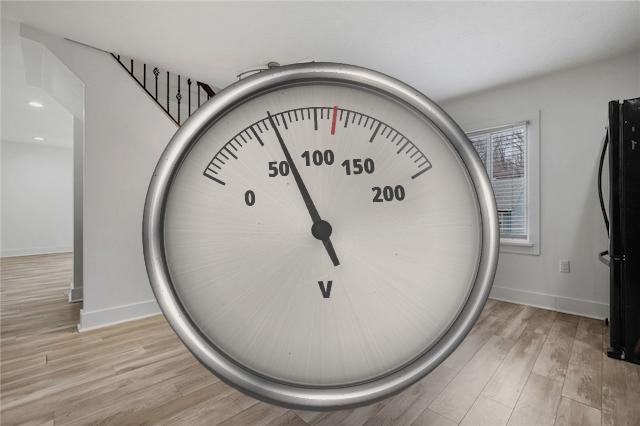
65 V
